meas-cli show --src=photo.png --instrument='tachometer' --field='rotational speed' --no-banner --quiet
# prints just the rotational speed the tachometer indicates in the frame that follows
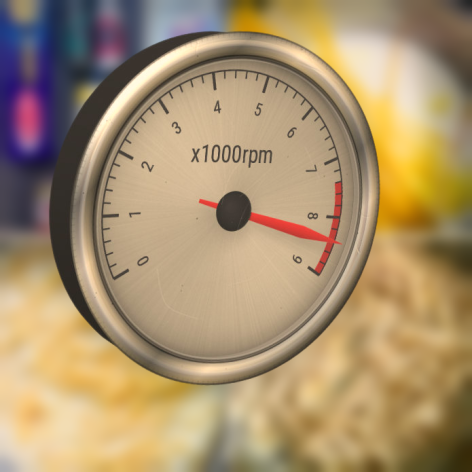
8400 rpm
